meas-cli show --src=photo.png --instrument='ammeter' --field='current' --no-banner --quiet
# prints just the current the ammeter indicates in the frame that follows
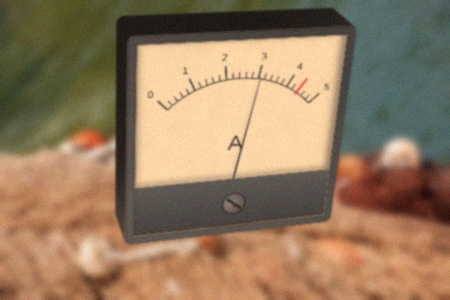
3 A
